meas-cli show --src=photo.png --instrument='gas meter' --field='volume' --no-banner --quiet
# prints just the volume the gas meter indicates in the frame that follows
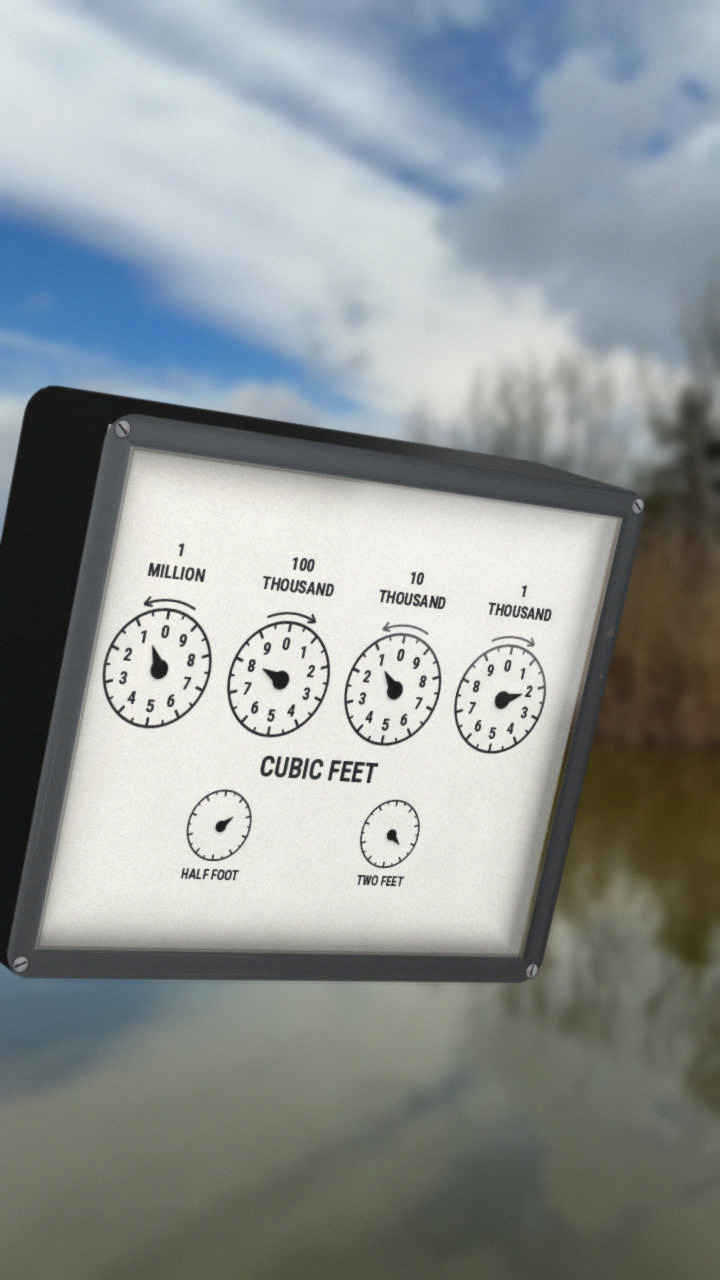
81200 ft³
